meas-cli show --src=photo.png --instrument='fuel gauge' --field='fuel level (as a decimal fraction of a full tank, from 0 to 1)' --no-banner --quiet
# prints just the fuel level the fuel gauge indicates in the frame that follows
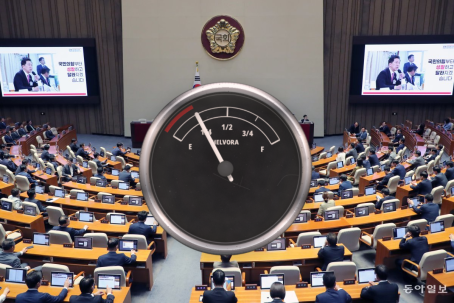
0.25
